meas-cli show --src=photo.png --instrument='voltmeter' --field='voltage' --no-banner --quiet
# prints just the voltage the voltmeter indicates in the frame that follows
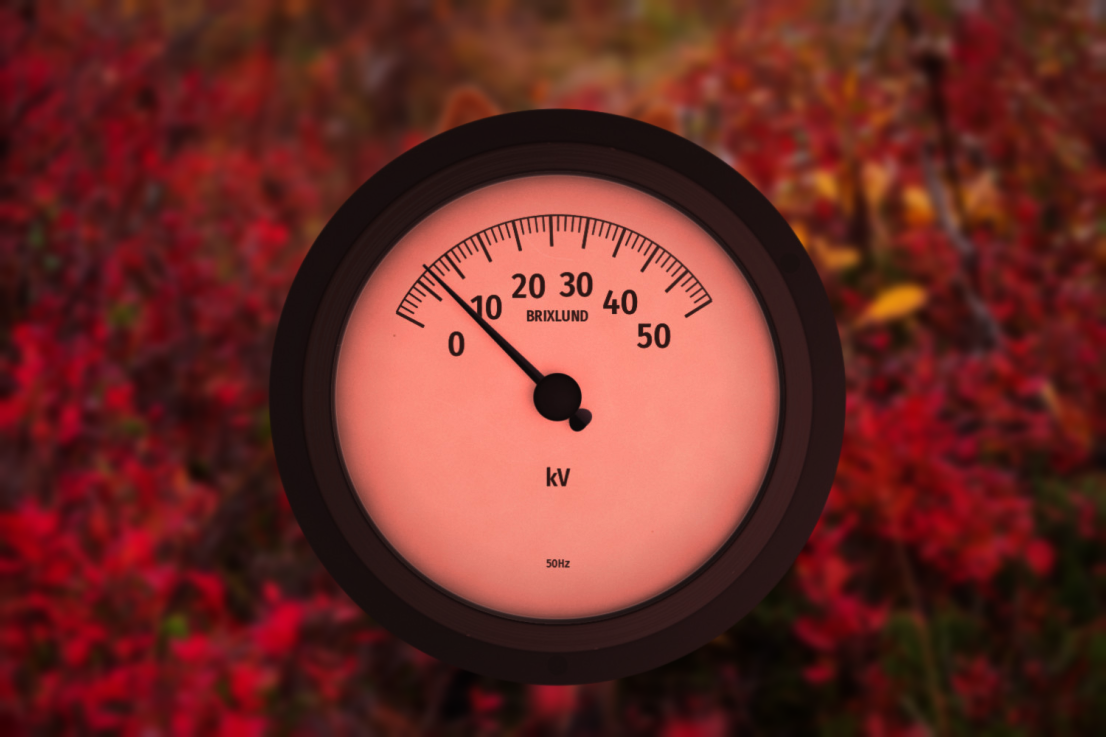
7 kV
